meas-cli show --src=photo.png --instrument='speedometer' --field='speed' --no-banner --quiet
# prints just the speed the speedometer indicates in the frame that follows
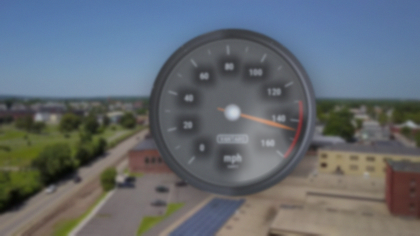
145 mph
